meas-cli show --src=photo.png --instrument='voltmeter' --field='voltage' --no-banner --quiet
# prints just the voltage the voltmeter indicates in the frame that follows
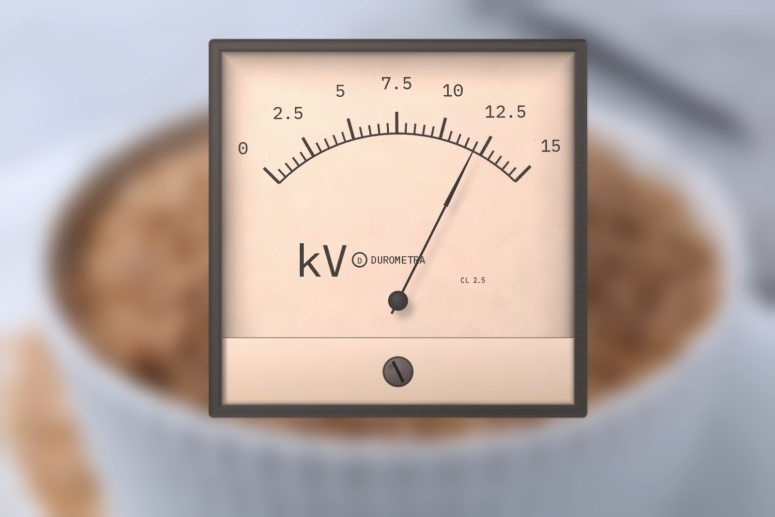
12 kV
